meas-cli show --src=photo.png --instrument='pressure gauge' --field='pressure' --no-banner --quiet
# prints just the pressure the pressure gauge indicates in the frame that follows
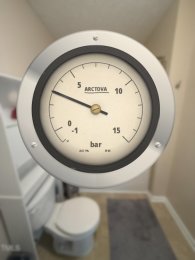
3 bar
